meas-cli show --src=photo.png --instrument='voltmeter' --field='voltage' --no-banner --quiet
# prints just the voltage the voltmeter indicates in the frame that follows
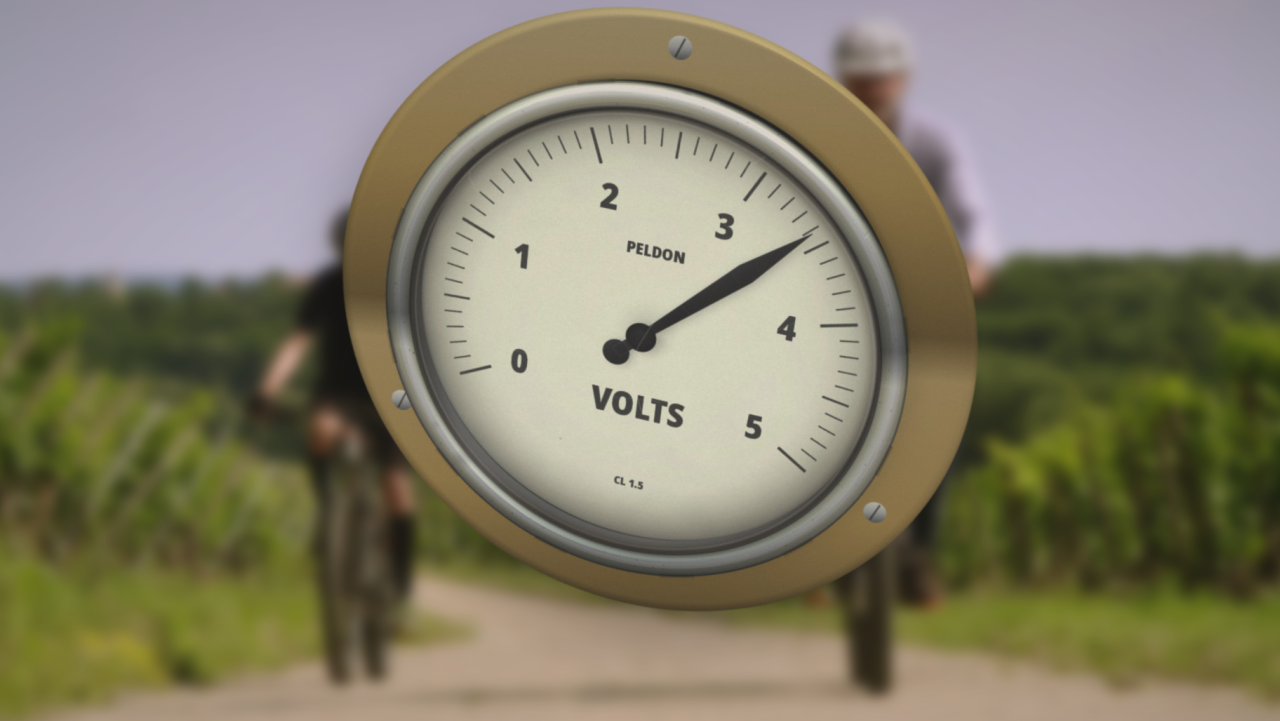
3.4 V
